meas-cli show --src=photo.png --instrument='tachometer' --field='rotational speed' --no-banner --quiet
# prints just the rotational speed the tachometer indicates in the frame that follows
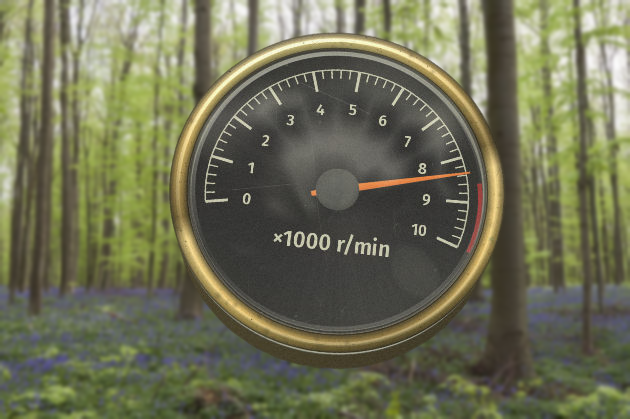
8400 rpm
